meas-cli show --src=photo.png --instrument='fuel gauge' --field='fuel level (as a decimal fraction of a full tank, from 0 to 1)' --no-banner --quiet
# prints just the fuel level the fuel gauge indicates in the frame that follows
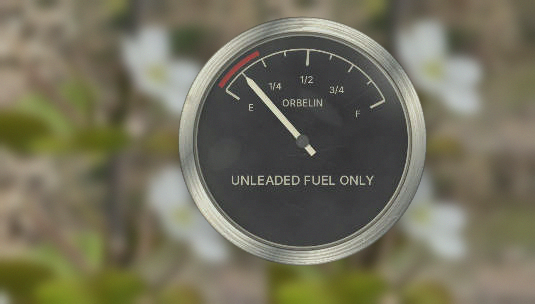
0.125
